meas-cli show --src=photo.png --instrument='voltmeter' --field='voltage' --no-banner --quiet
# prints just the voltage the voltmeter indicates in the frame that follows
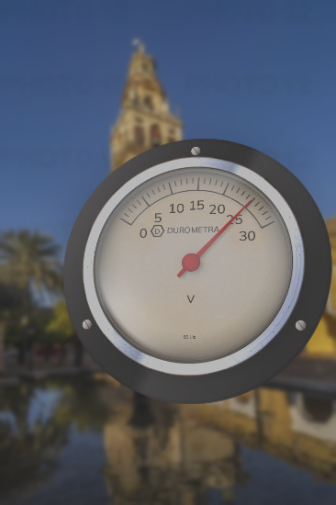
25 V
